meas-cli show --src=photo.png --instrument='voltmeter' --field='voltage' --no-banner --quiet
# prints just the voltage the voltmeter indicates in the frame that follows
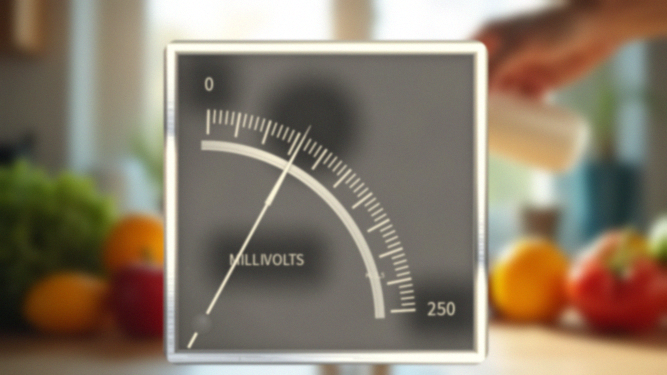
80 mV
